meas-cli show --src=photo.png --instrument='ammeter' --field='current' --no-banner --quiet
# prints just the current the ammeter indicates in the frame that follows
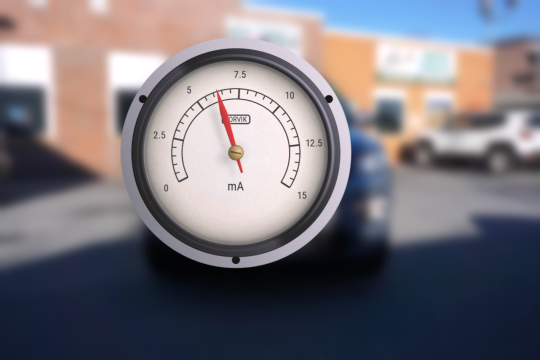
6.25 mA
